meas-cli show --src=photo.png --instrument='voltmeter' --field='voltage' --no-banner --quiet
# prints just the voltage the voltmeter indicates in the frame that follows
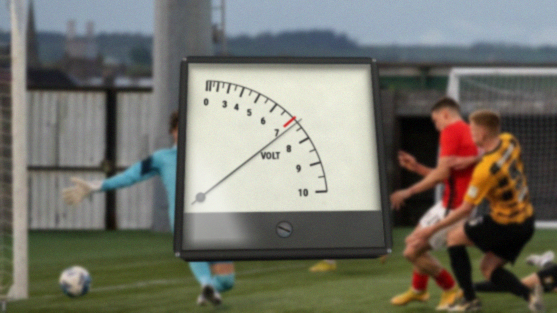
7.25 V
